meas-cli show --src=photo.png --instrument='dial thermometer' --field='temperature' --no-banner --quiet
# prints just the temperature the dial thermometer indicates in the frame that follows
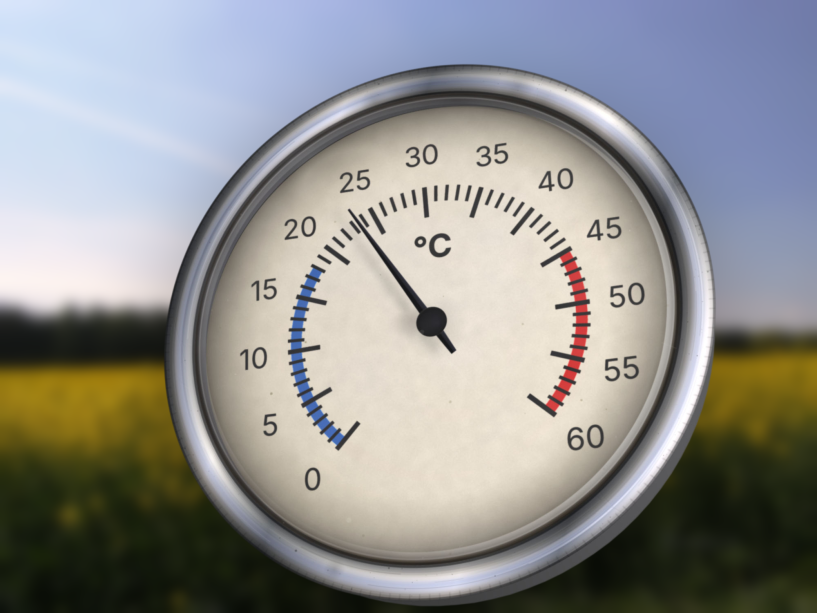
23.5 °C
